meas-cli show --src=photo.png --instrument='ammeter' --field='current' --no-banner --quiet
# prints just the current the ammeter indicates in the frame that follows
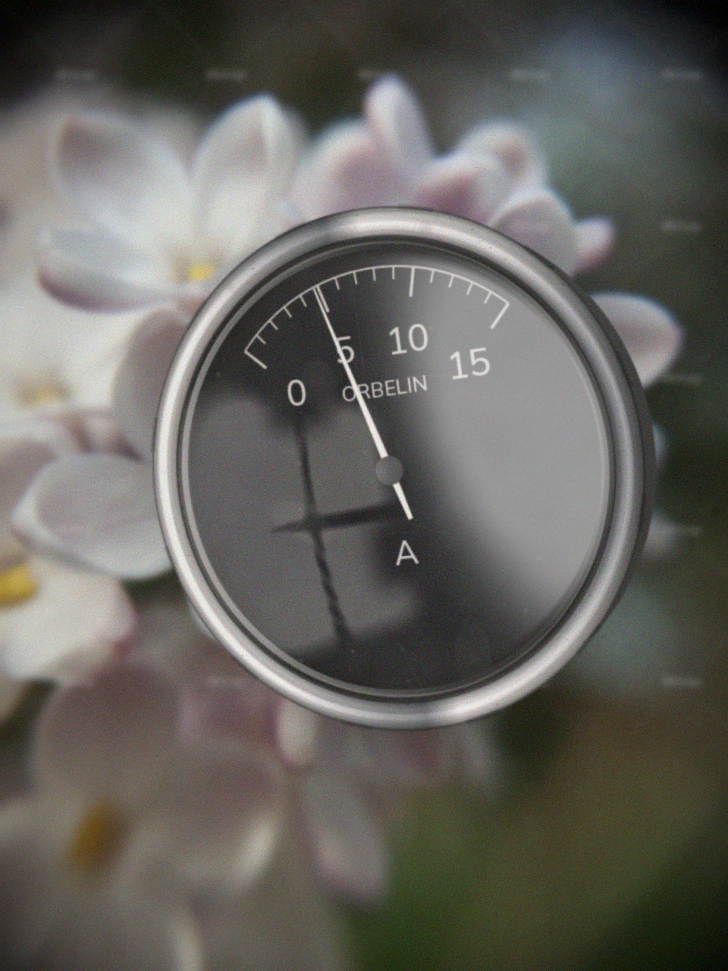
5 A
